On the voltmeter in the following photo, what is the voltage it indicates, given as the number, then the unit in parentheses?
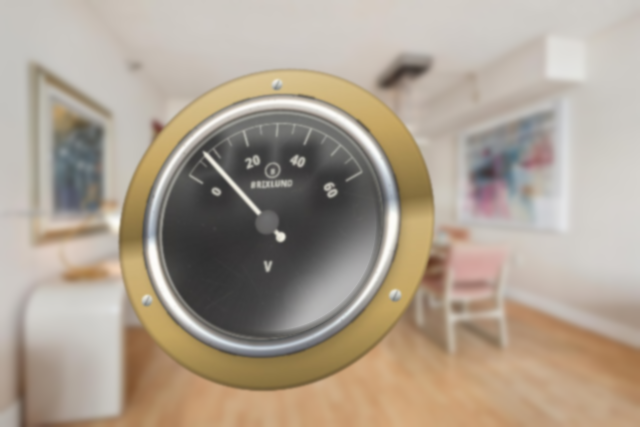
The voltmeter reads 7.5 (V)
